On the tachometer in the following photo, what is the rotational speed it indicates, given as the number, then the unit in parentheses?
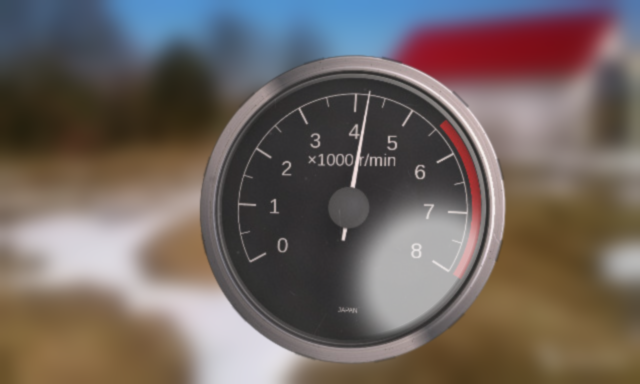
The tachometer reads 4250 (rpm)
